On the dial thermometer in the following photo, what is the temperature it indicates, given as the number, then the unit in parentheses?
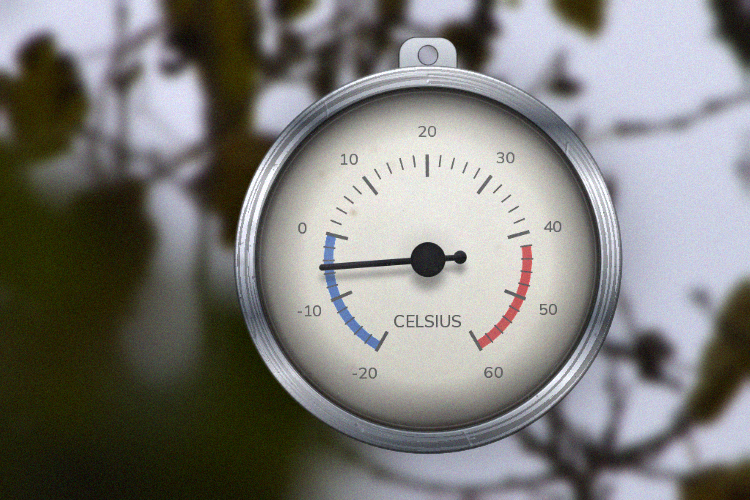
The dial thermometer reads -5 (°C)
